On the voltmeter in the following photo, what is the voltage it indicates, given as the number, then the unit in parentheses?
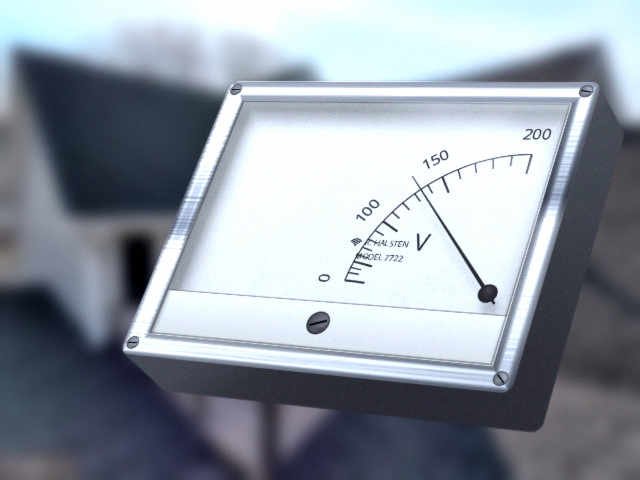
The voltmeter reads 135 (V)
